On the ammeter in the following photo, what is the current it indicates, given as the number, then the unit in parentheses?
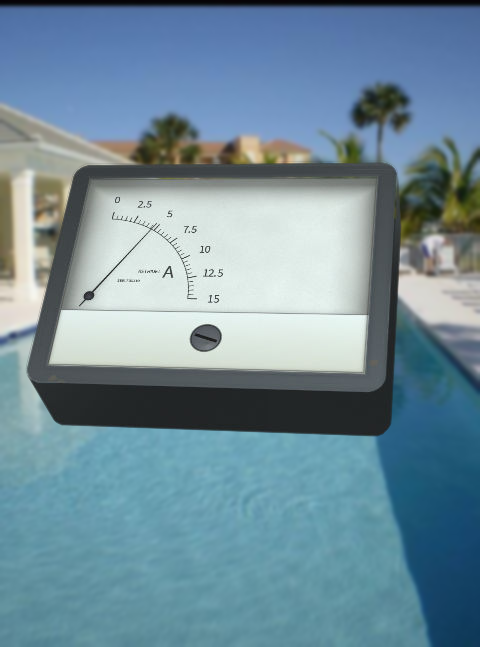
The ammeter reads 5 (A)
